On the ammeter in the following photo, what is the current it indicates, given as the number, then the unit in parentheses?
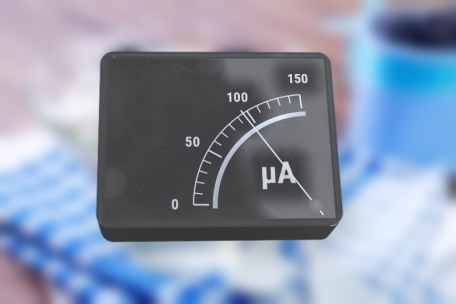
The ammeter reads 95 (µA)
